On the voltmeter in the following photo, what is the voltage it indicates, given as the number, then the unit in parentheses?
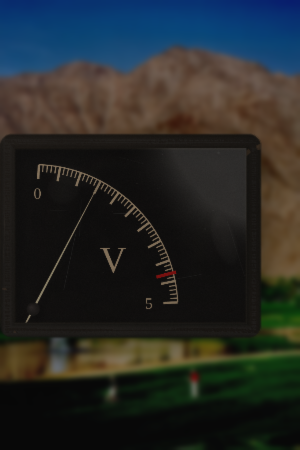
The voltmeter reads 1.5 (V)
